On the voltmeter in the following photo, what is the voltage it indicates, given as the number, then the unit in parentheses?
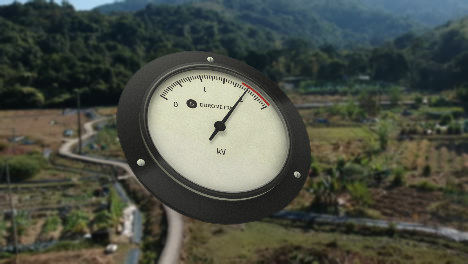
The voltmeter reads 2 (kV)
